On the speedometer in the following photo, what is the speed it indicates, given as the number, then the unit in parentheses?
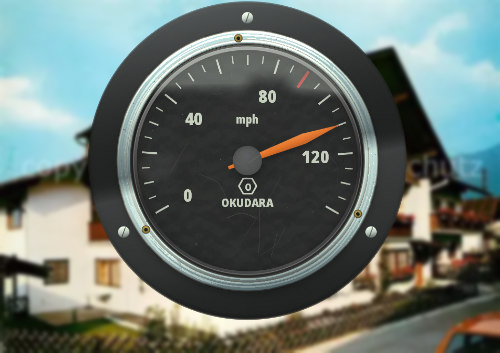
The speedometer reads 110 (mph)
